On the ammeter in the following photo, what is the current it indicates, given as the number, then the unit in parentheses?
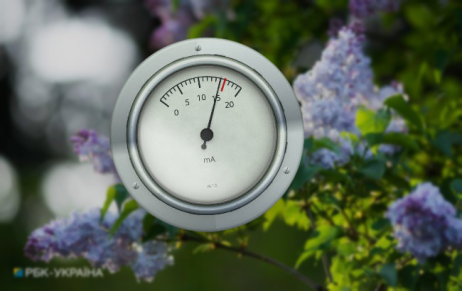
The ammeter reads 15 (mA)
